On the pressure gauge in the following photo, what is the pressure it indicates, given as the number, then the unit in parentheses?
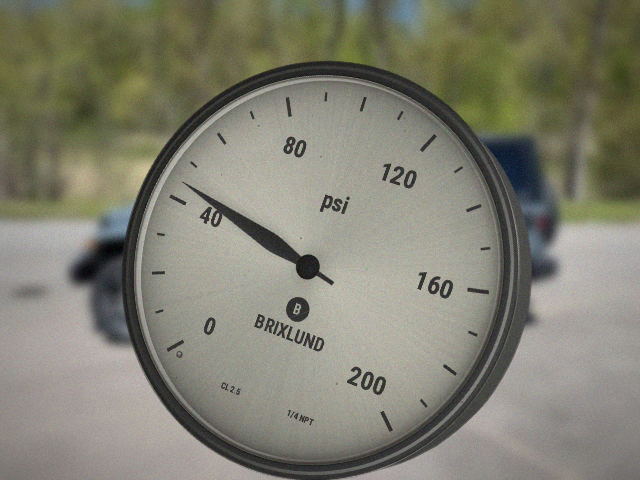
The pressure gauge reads 45 (psi)
